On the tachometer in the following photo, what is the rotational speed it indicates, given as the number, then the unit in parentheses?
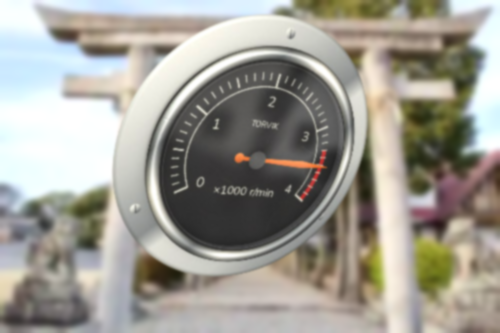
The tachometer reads 3500 (rpm)
